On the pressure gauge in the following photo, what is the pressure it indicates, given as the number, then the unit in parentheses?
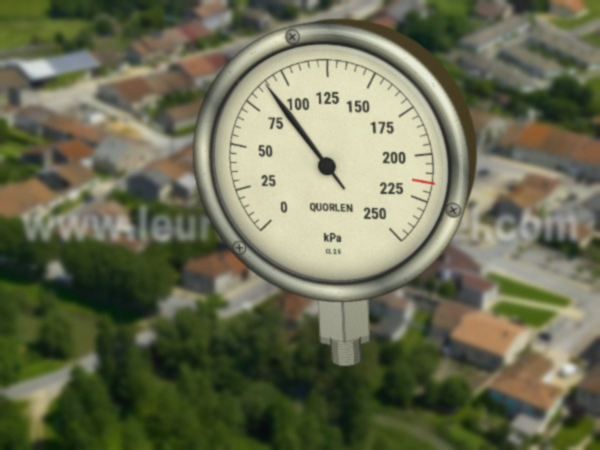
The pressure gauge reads 90 (kPa)
